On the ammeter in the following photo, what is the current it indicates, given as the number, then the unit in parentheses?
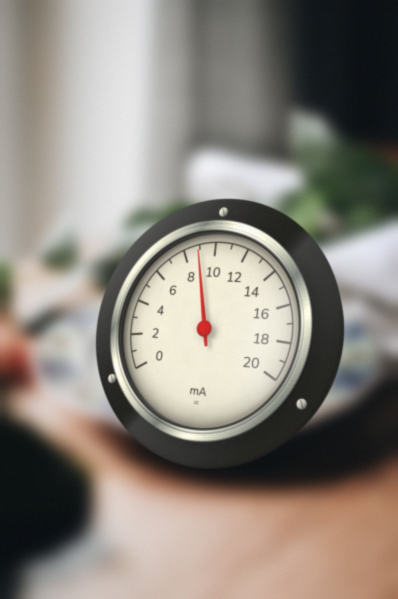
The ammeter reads 9 (mA)
